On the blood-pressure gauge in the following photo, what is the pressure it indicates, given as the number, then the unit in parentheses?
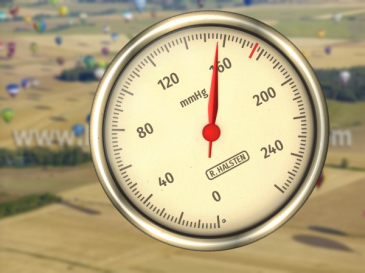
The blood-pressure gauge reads 156 (mmHg)
